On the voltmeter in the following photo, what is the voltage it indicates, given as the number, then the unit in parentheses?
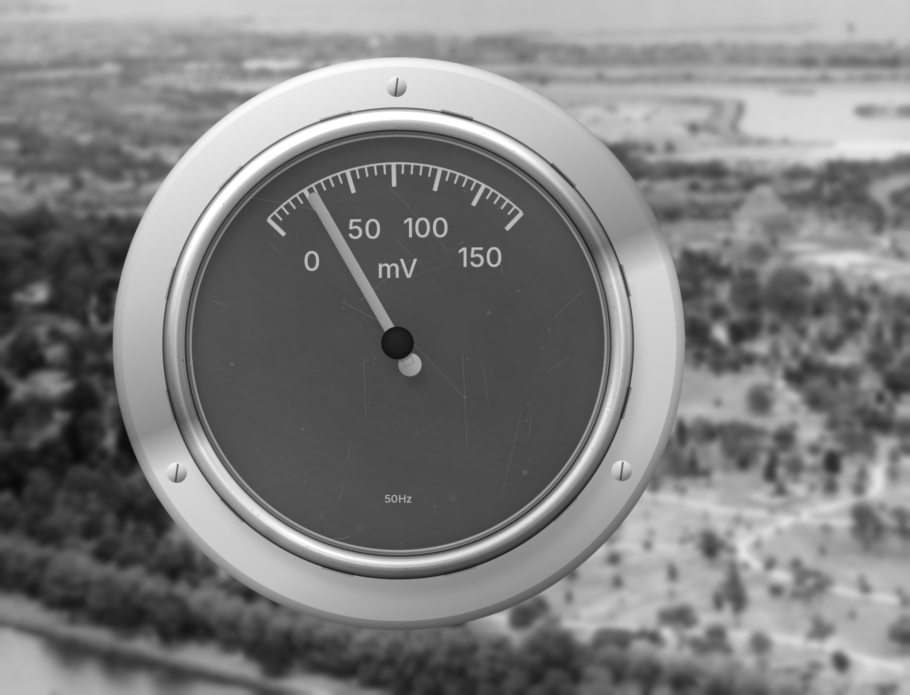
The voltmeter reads 27.5 (mV)
